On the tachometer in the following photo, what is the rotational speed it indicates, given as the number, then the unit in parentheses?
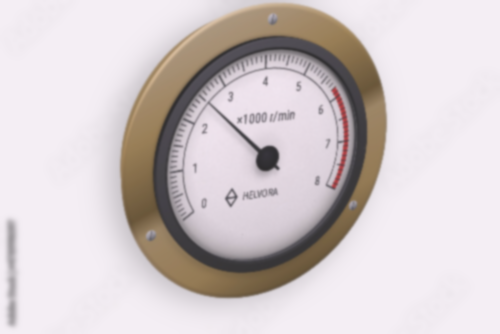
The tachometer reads 2500 (rpm)
